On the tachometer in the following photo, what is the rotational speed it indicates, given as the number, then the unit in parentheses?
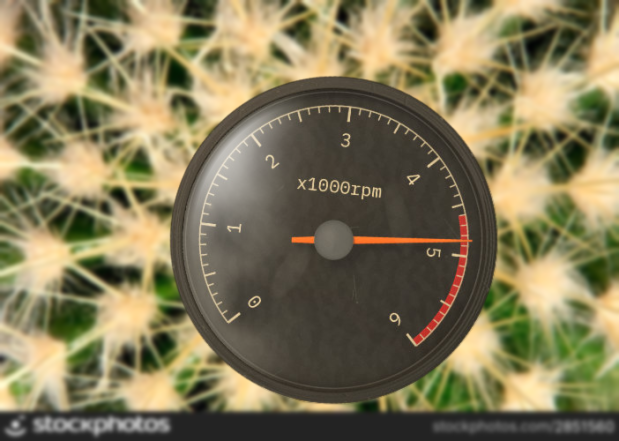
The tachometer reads 4850 (rpm)
